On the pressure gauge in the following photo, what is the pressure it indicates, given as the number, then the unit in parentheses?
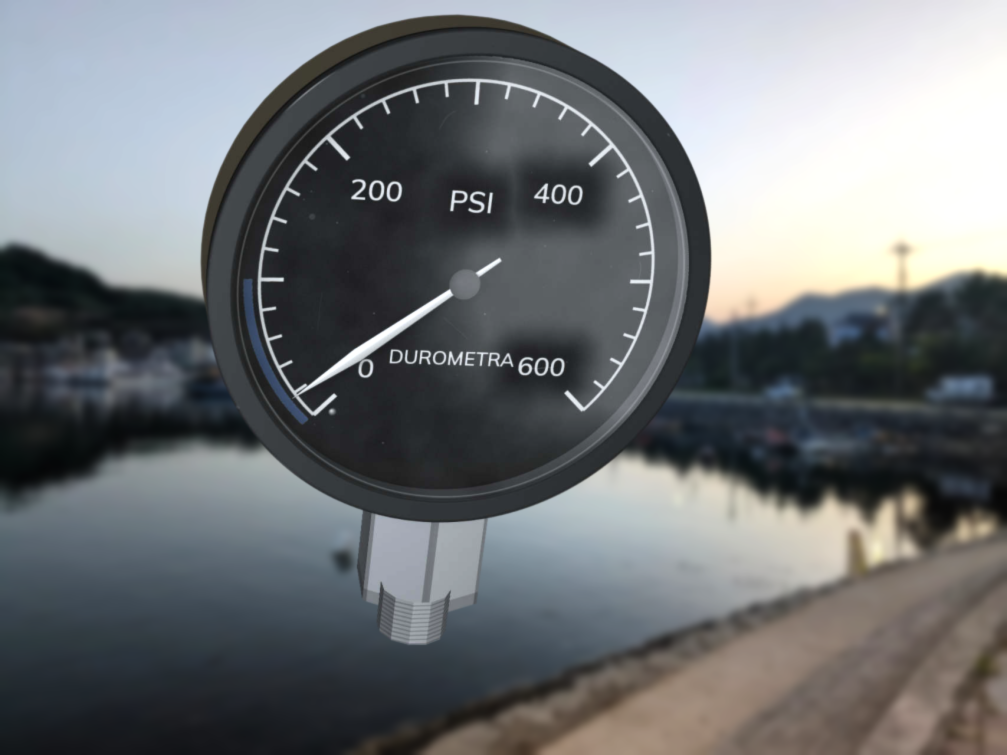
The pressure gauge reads 20 (psi)
